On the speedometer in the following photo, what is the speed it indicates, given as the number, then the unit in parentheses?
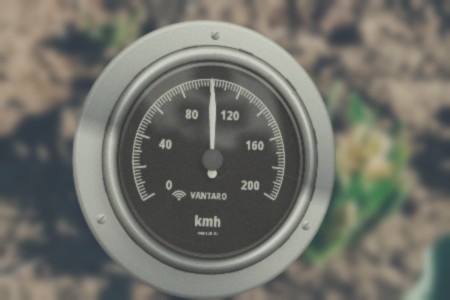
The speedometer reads 100 (km/h)
